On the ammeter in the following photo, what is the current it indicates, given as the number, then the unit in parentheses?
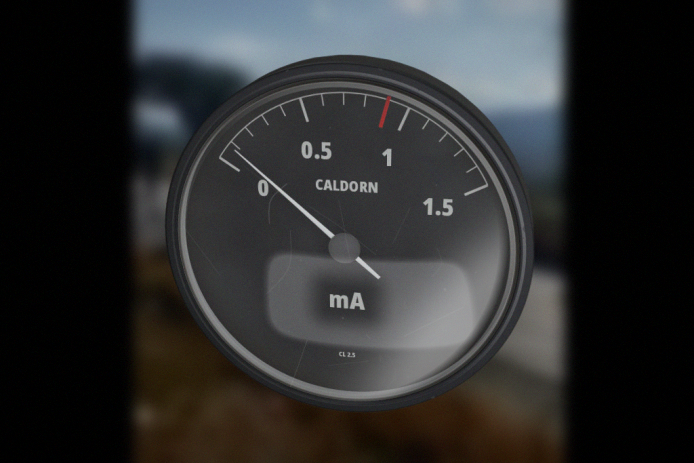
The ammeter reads 0.1 (mA)
